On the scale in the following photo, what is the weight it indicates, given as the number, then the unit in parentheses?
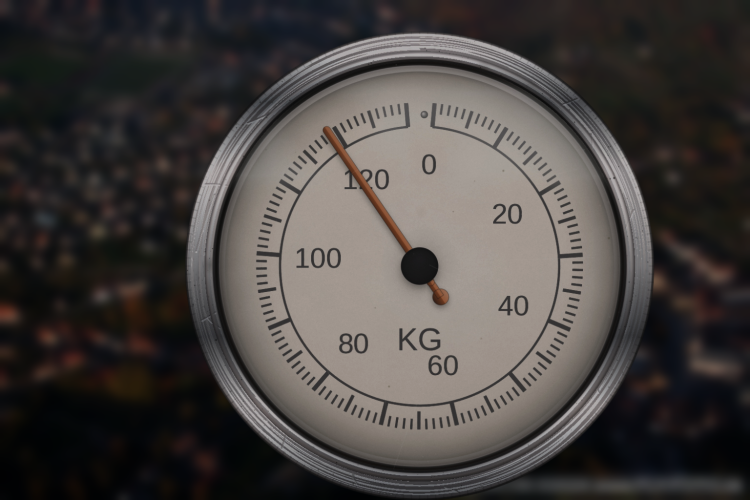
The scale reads 119 (kg)
